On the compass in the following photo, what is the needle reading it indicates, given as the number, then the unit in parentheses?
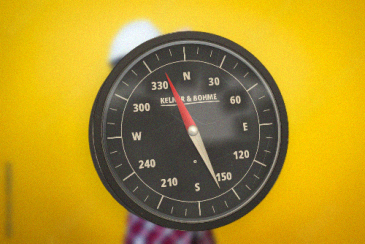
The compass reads 340 (°)
